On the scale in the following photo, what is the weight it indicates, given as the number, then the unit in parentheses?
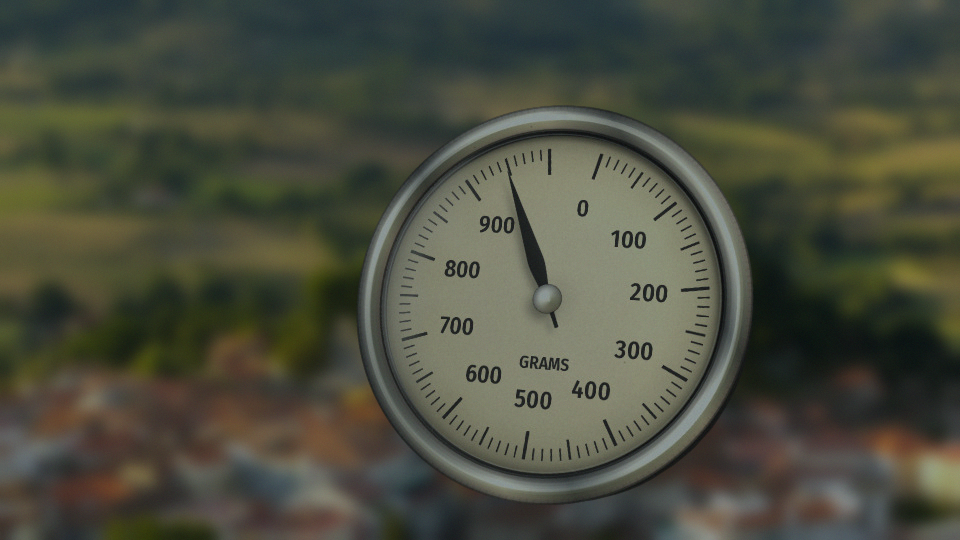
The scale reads 950 (g)
